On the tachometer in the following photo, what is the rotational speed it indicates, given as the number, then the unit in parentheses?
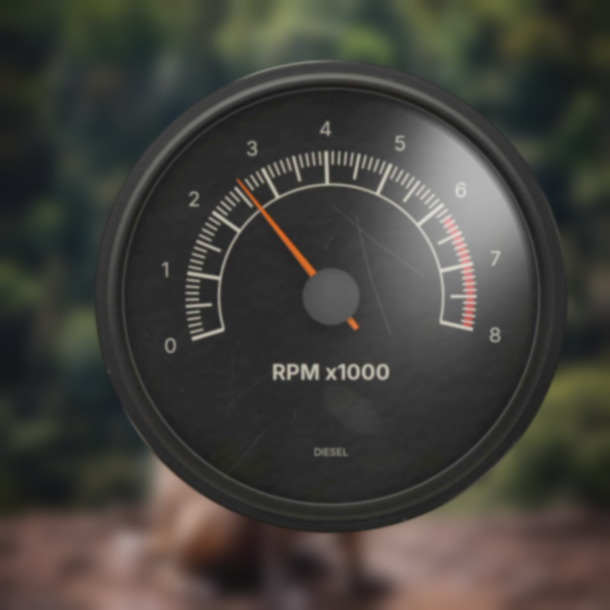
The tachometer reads 2600 (rpm)
